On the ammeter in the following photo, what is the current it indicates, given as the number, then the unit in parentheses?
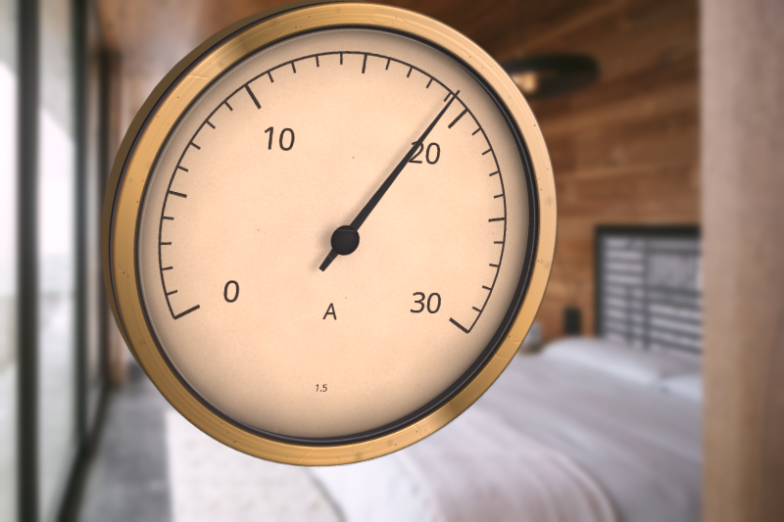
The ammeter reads 19 (A)
